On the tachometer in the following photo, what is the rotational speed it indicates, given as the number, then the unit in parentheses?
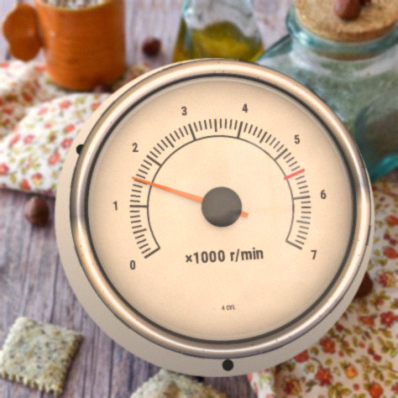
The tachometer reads 1500 (rpm)
